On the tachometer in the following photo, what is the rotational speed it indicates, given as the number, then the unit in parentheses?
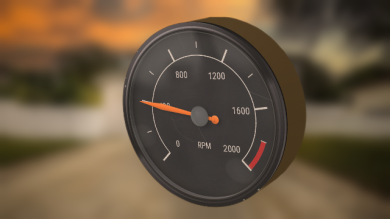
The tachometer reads 400 (rpm)
